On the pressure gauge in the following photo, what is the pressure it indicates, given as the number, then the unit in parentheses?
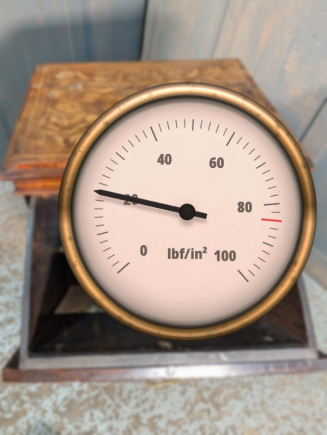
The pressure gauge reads 20 (psi)
